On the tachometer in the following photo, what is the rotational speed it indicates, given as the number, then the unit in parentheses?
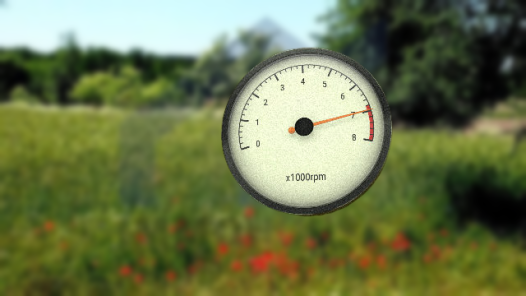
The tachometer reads 7000 (rpm)
